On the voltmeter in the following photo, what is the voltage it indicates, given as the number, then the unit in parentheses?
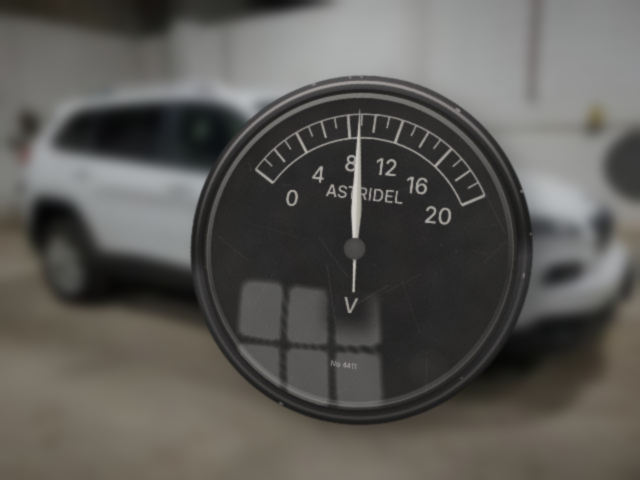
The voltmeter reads 9 (V)
